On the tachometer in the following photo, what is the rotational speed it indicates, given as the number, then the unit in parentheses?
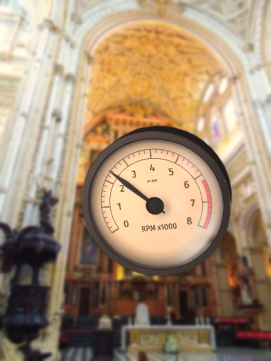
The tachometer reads 2400 (rpm)
